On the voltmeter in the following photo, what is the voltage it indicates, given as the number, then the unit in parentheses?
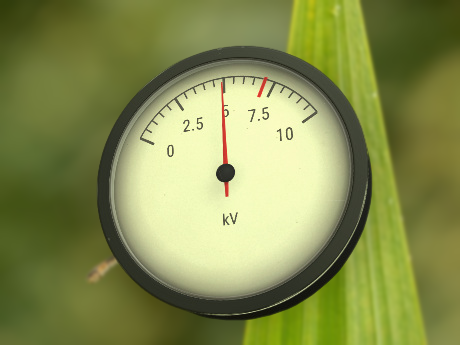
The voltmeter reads 5 (kV)
